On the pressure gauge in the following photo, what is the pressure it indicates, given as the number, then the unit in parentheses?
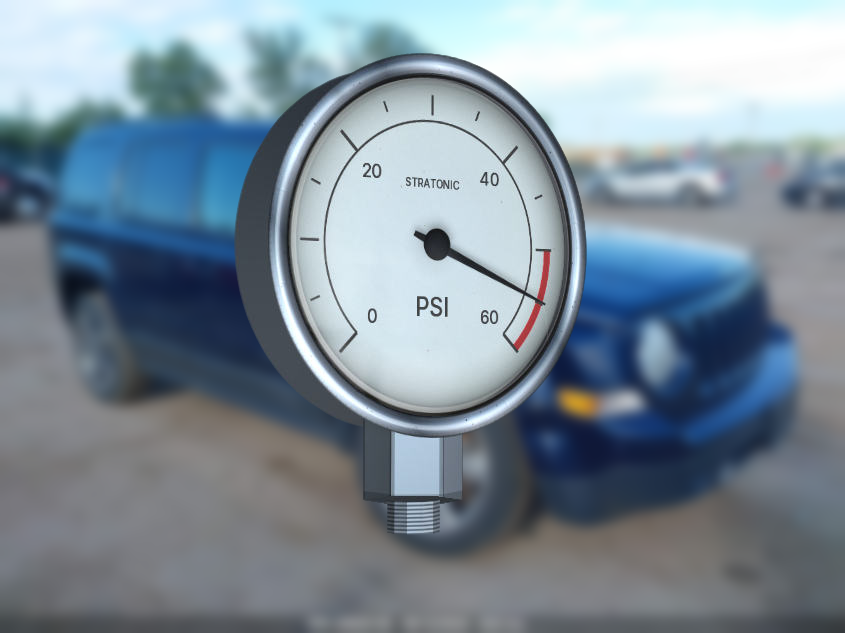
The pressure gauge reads 55 (psi)
